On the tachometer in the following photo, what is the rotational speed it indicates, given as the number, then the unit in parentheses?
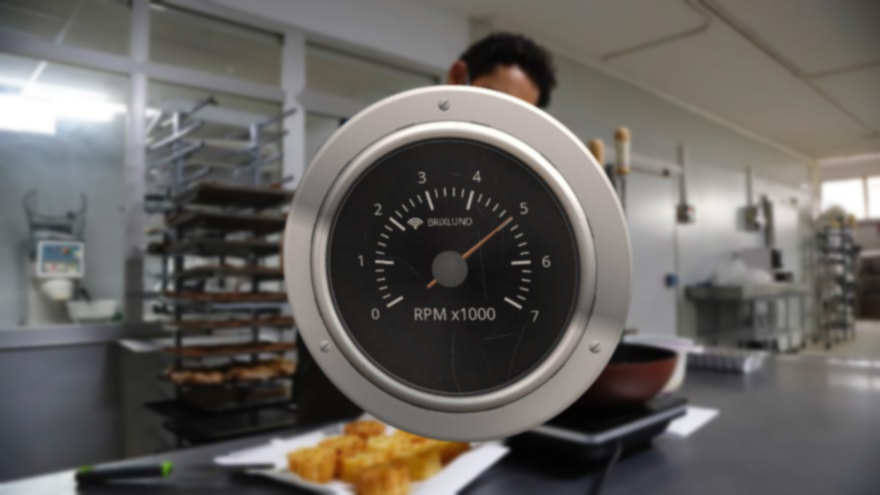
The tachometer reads 5000 (rpm)
